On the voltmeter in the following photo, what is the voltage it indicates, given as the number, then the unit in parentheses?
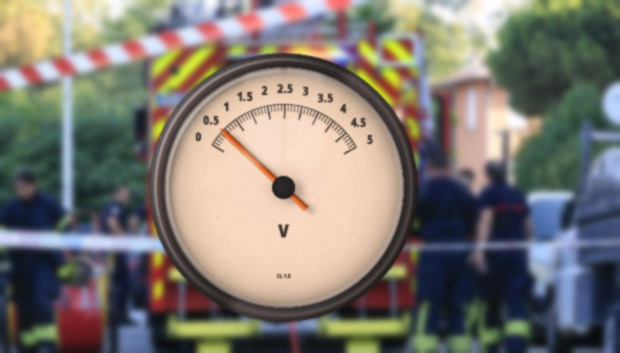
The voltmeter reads 0.5 (V)
